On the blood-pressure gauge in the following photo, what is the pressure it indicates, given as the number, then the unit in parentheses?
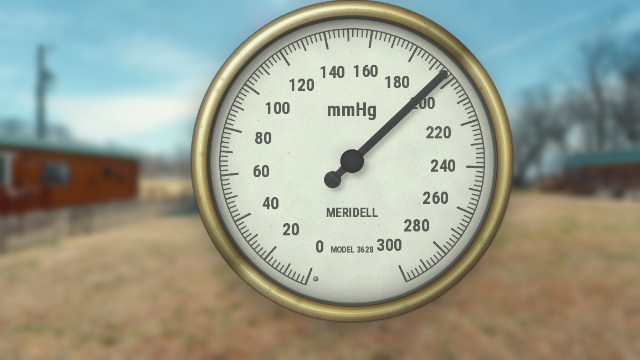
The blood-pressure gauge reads 196 (mmHg)
